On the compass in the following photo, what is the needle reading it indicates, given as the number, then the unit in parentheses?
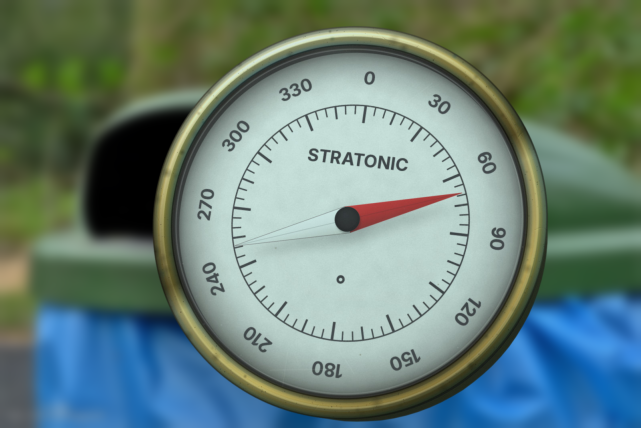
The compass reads 70 (°)
